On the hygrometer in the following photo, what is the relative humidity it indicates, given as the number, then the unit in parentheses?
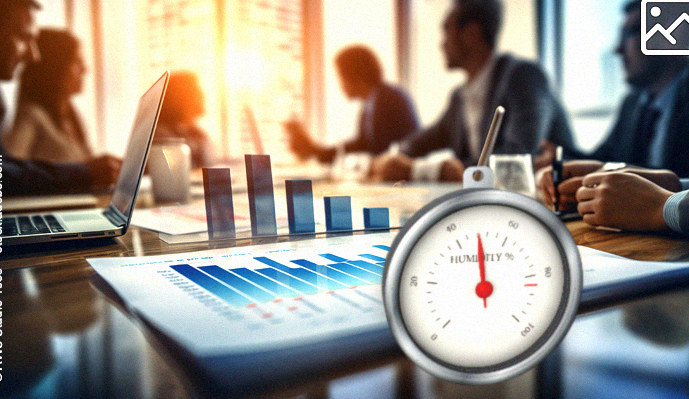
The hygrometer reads 48 (%)
